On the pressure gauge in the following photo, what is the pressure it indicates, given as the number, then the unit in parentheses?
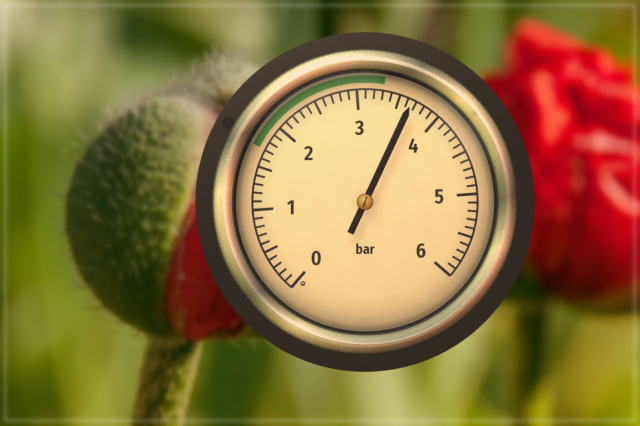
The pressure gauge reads 3.65 (bar)
